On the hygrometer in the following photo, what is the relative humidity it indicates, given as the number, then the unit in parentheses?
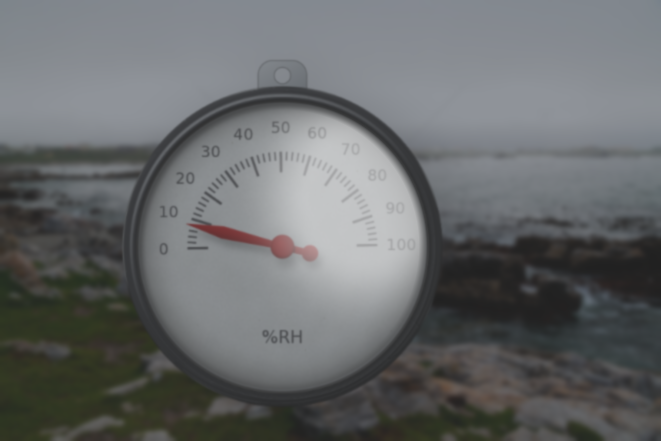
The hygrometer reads 8 (%)
